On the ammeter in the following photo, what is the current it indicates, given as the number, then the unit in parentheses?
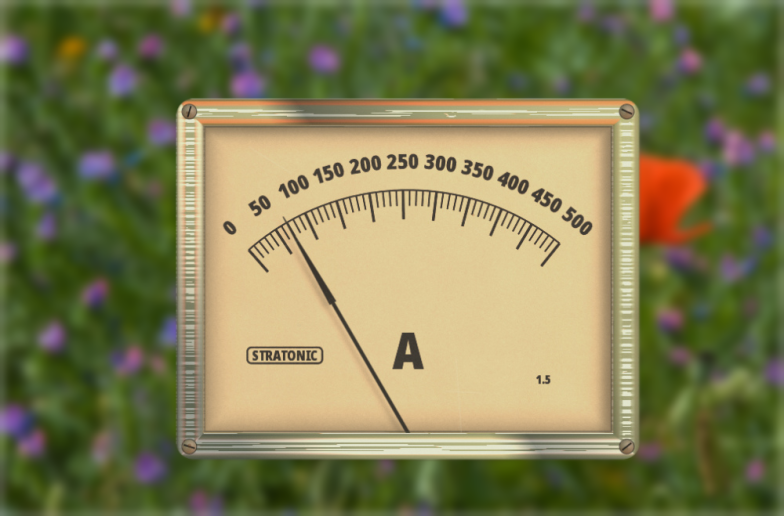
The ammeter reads 70 (A)
